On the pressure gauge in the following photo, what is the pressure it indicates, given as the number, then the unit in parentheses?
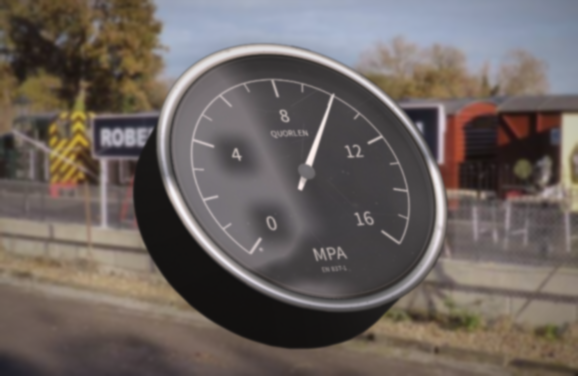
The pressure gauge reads 10 (MPa)
